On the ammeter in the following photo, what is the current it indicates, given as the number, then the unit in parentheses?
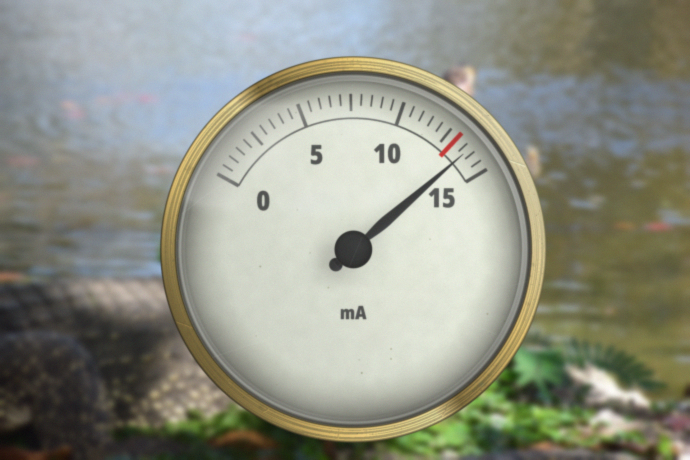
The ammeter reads 13.75 (mA)
